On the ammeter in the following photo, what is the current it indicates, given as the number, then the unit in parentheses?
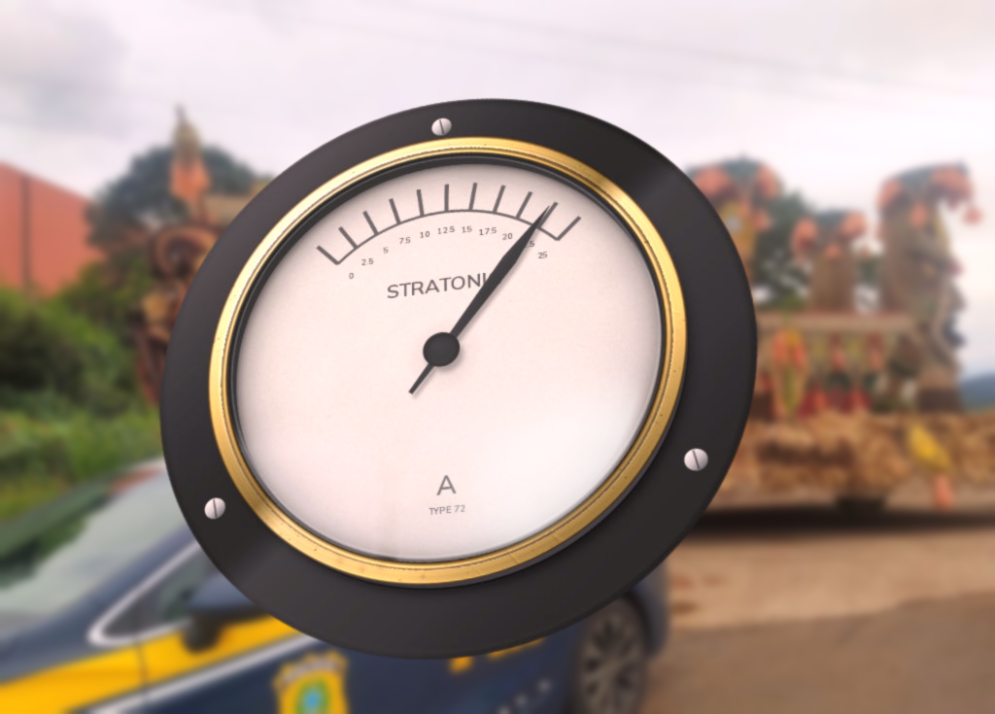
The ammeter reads 22.5 (A)
